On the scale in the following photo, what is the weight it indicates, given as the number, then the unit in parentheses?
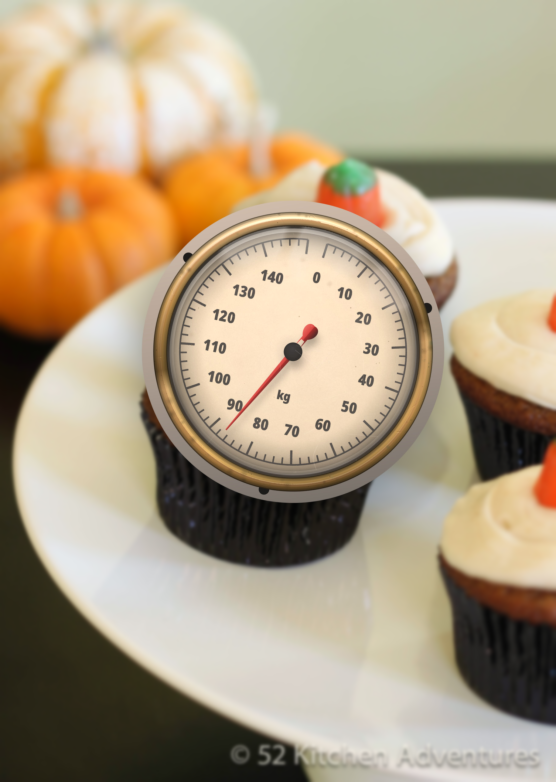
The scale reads 87 (kg)
